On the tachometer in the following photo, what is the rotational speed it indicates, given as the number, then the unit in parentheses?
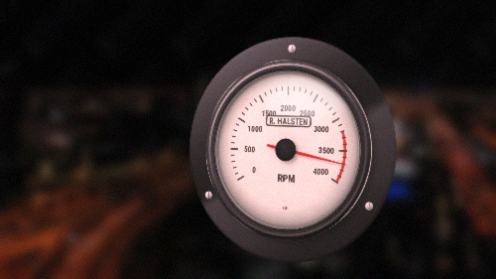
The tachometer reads 3700 (rpm)
